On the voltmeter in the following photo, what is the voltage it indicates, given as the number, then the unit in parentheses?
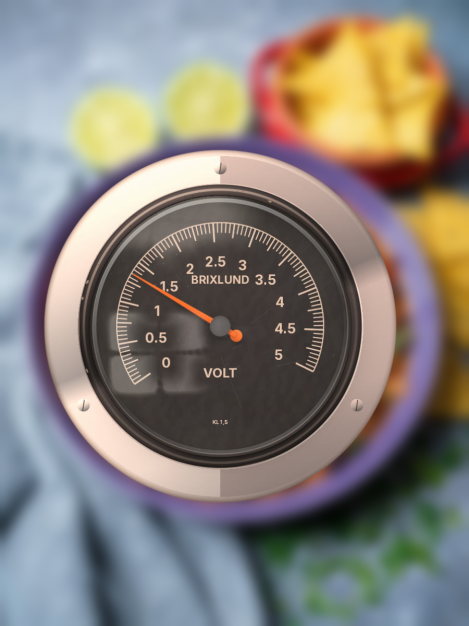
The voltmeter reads 1.35 (V)
